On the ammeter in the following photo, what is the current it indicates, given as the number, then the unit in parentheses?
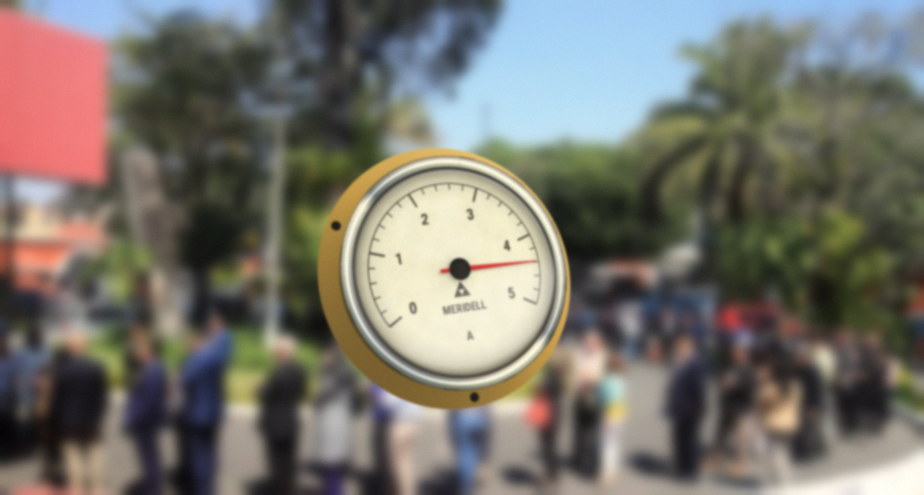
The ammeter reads 4.4 (A)
